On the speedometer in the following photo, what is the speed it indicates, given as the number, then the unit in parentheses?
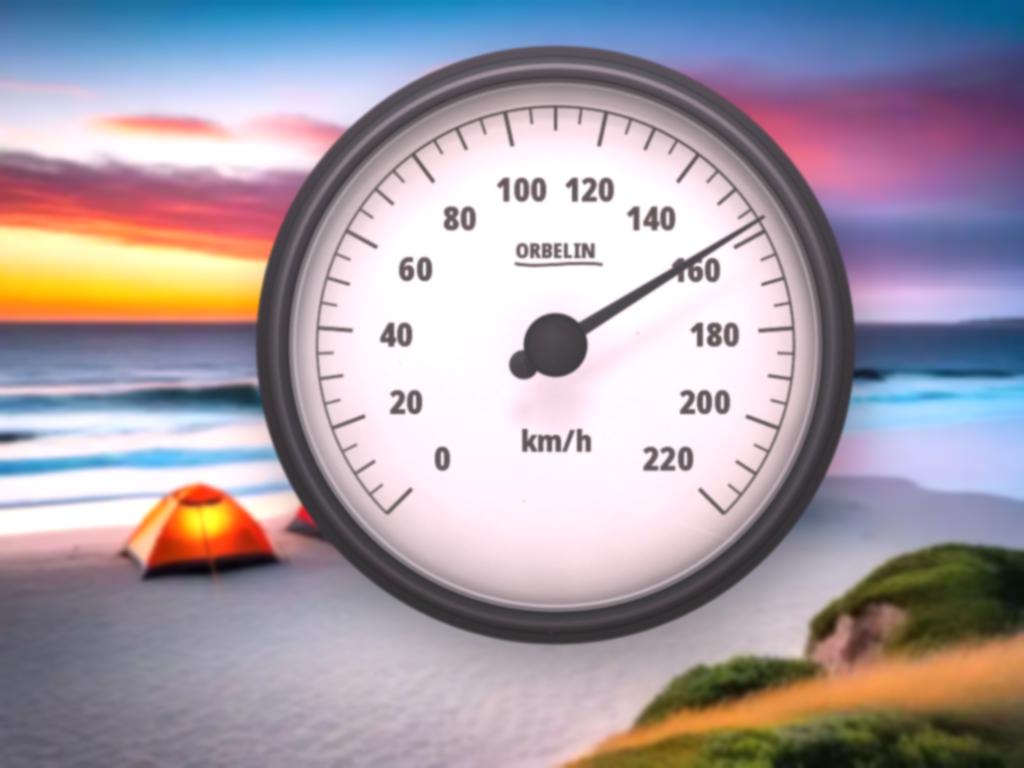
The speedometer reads 157.5 (km/h)
